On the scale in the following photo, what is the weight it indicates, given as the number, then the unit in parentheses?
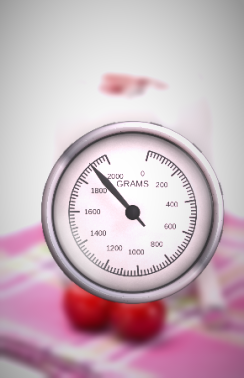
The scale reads 1900 (g)
